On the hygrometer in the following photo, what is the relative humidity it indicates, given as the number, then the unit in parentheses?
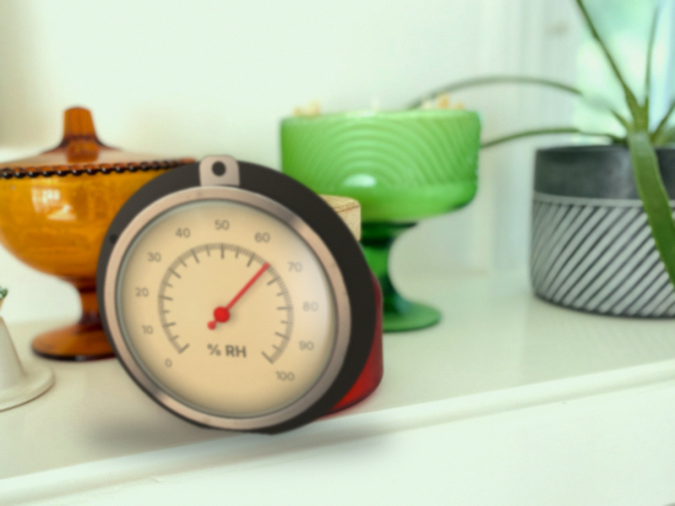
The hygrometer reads 65 (%)
